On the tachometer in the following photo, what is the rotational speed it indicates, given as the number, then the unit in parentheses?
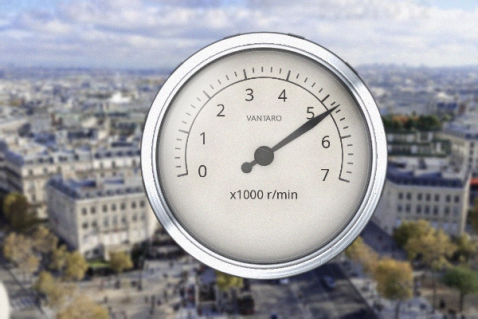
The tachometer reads 5300 (rpm)
